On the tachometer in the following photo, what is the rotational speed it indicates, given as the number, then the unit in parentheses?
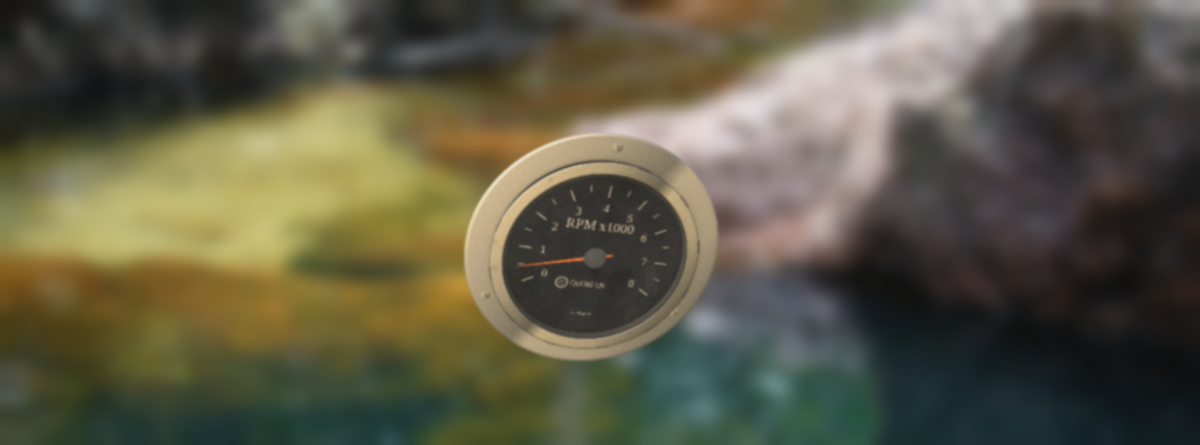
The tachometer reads 500 (rpm)
